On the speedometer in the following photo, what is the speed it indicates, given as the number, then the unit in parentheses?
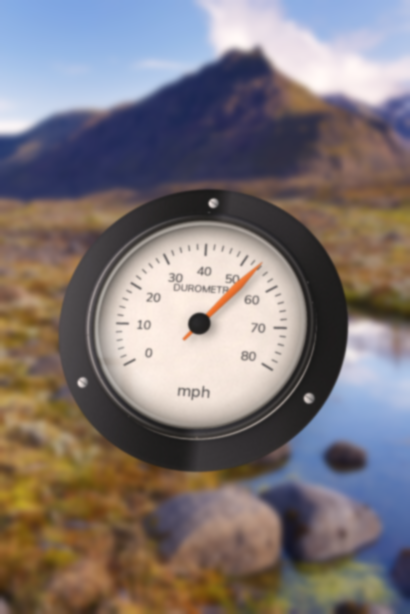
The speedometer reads 54 (mph)
